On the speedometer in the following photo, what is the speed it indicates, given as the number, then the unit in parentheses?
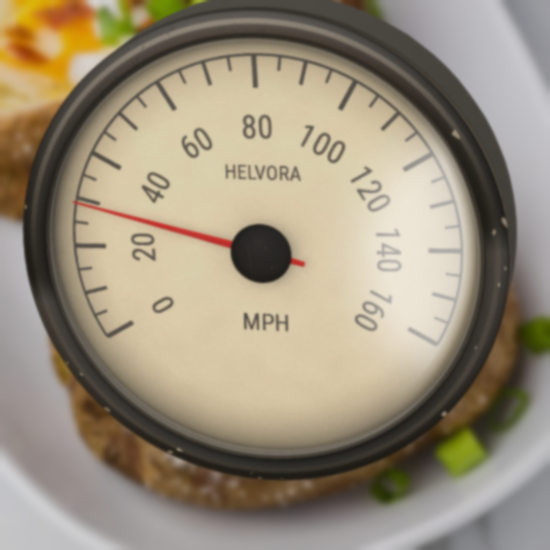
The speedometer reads 30 (mph)
